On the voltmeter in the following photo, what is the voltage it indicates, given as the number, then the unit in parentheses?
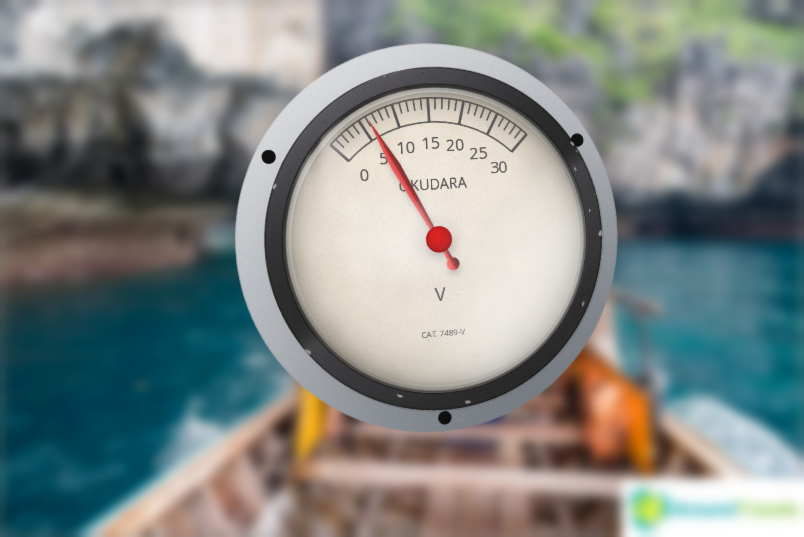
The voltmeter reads 6 (V)
